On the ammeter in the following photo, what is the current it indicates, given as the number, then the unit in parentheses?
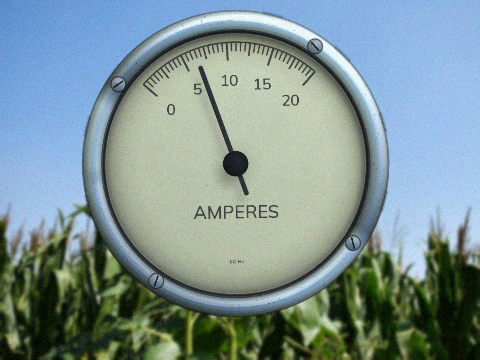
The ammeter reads 6.5 (A)
